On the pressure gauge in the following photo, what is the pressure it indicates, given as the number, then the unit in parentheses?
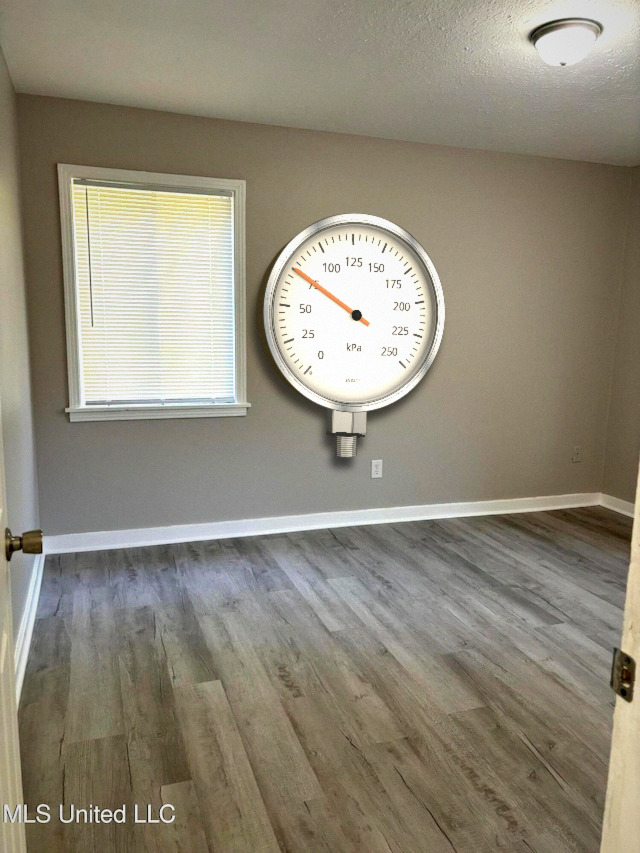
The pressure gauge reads 75 (kPa)
